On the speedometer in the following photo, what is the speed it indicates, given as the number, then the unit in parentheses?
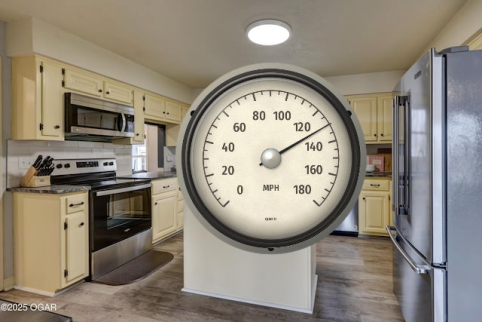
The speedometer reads 130 (mph)
